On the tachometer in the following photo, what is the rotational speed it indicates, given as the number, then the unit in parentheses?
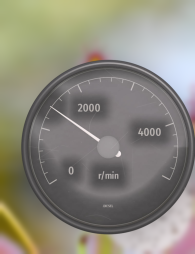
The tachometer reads 1400 (rpm)
